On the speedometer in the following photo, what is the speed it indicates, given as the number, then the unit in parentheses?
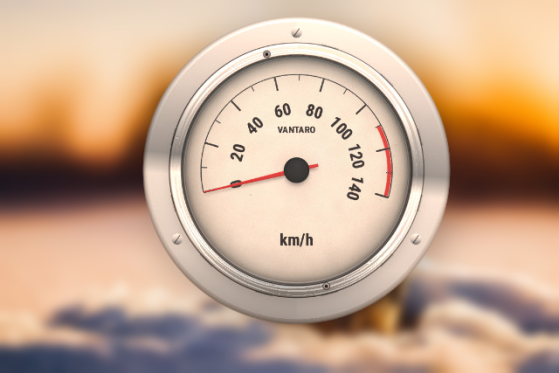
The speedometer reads 0 (km/h)
